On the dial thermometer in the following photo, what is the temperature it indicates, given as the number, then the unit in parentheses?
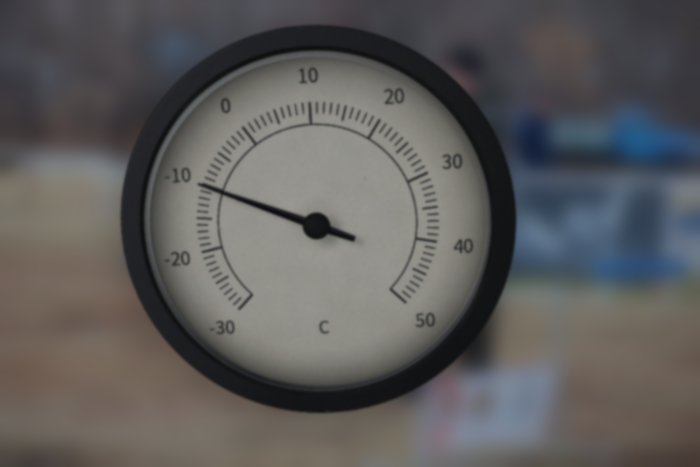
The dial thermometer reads -10 (°C)
